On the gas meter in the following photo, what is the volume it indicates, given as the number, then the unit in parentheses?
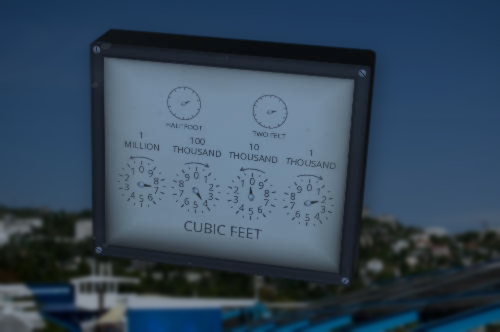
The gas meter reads 740200 (ft³)
